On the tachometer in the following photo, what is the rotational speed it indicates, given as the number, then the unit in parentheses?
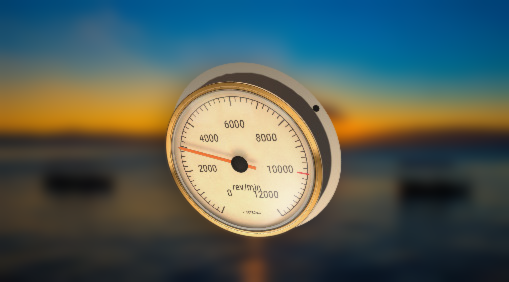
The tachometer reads 3000 (rpm)
